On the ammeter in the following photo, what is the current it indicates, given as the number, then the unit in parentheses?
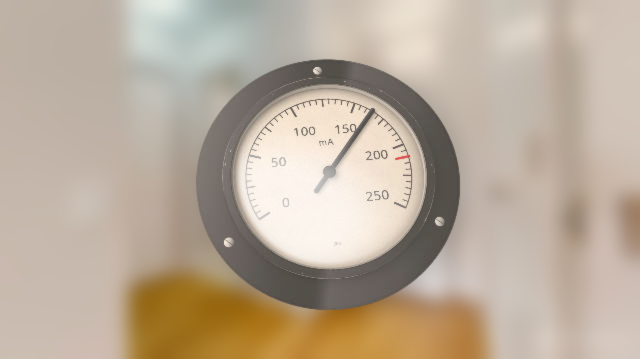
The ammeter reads 165 (mA)
